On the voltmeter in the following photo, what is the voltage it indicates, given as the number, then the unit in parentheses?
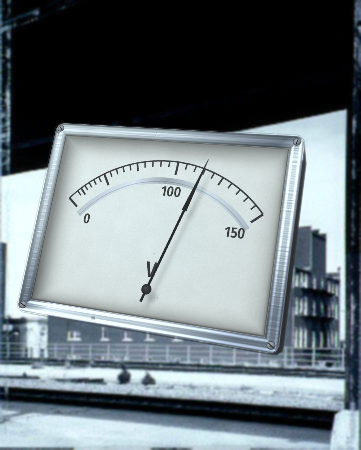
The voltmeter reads 115 (V)
